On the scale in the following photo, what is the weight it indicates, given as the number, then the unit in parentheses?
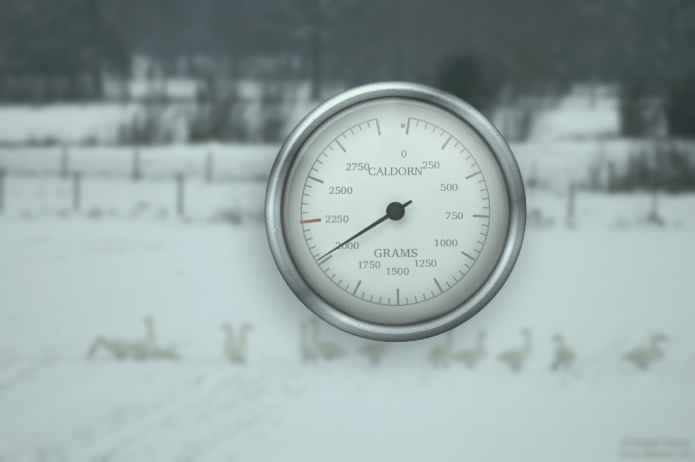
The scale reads 2025 (g)
